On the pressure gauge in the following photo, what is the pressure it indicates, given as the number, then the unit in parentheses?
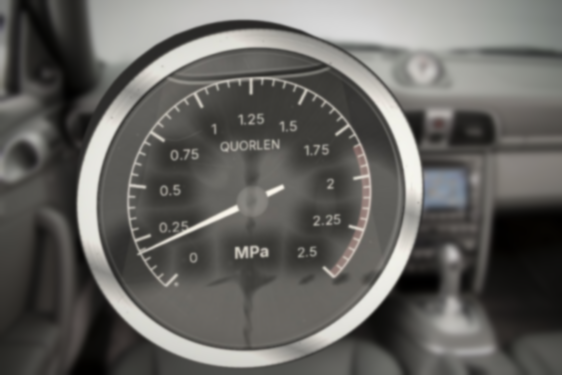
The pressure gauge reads 0.2 (MPa)
